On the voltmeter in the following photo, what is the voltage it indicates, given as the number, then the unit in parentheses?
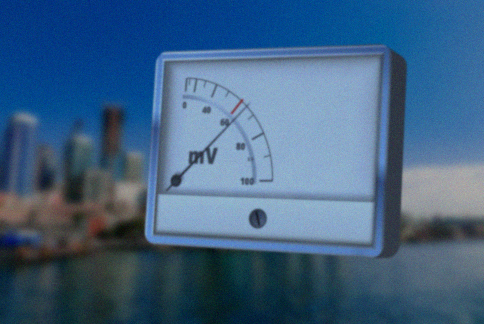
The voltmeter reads 65 (mV)
